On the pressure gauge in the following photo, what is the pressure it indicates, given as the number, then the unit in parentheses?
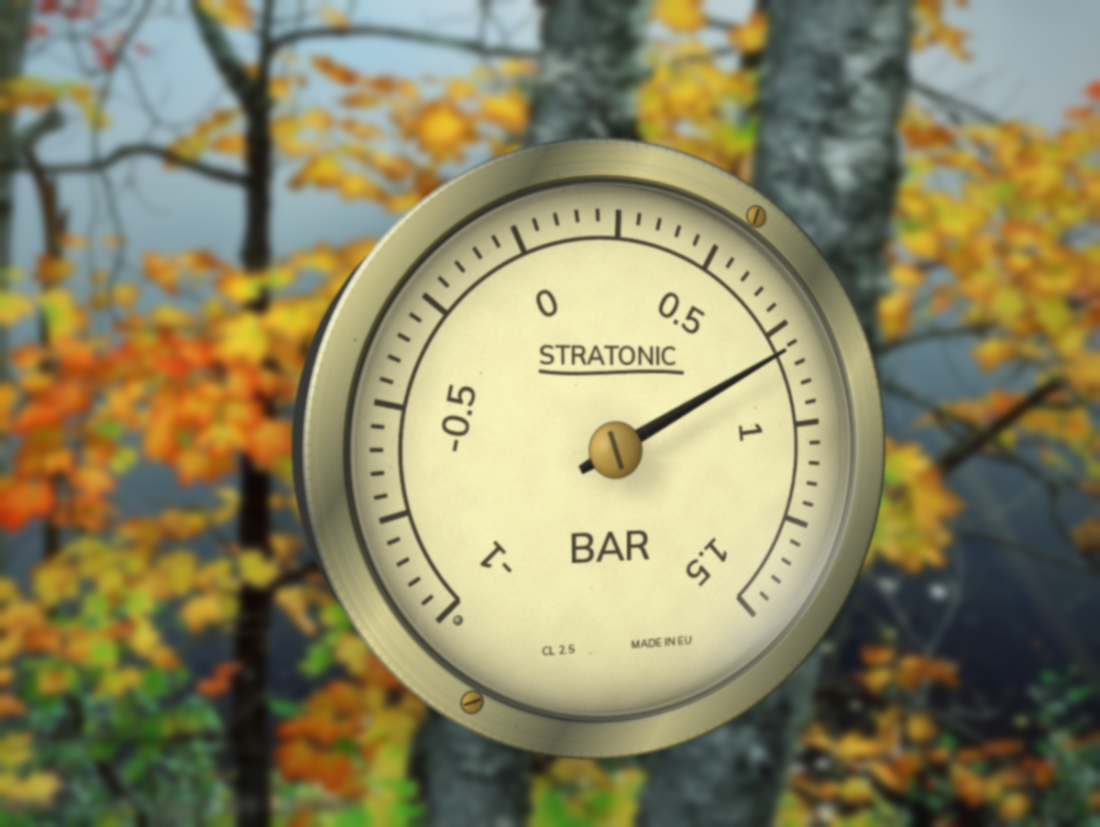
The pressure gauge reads 0.8 (bar)
